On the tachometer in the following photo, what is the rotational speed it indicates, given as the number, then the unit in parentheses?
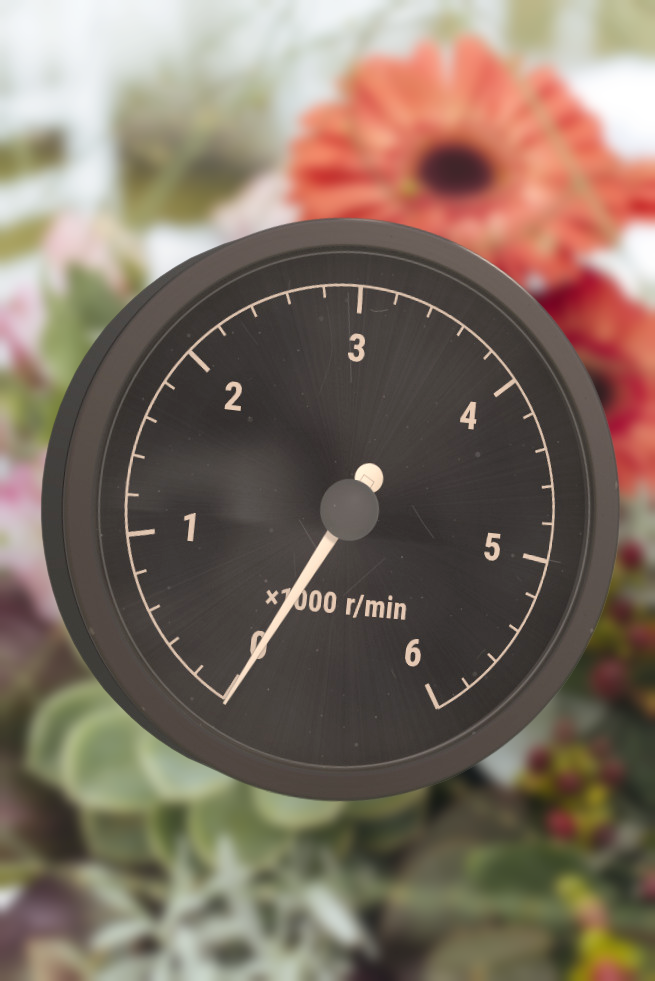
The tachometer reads 0 (rpm)
